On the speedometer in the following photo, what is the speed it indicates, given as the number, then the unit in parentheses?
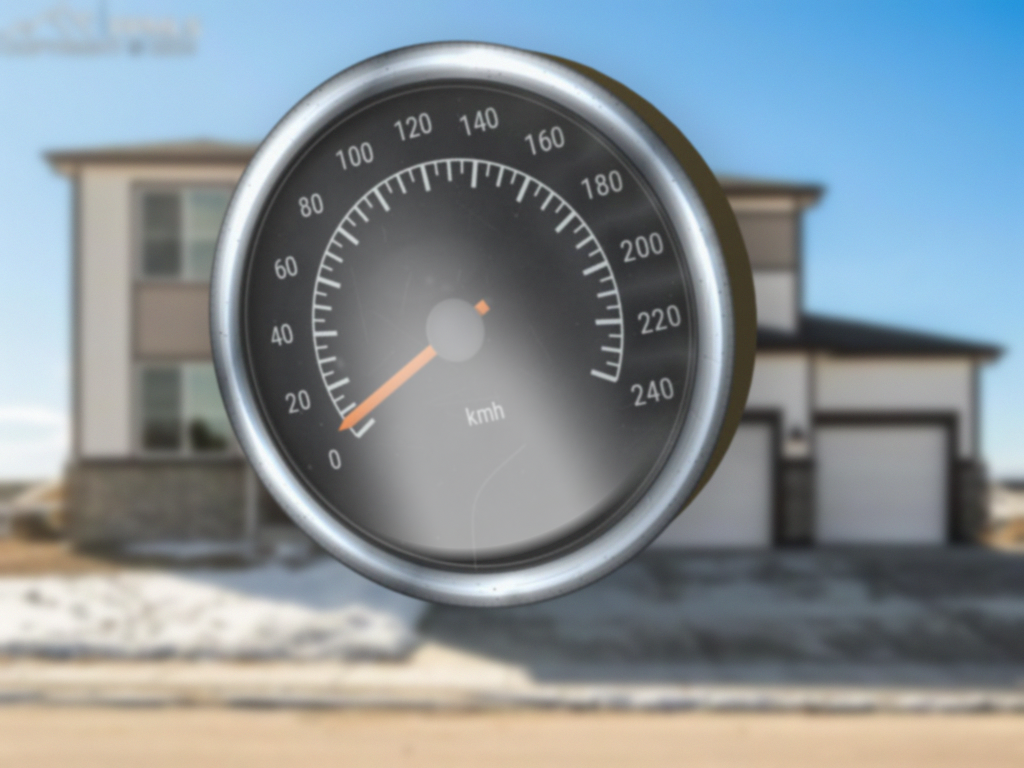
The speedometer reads 5 (km/h)
